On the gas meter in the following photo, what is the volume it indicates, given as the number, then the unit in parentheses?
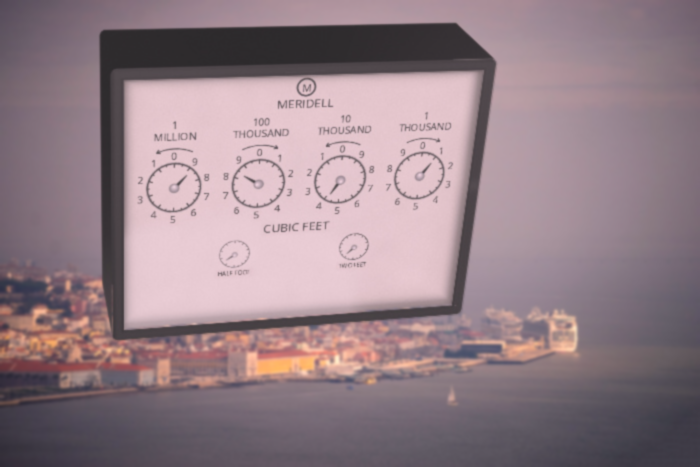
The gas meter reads 884100 (ft³)
